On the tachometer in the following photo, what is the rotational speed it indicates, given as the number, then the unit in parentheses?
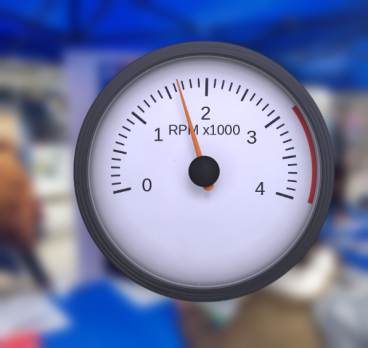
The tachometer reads 1650 (rpm)
